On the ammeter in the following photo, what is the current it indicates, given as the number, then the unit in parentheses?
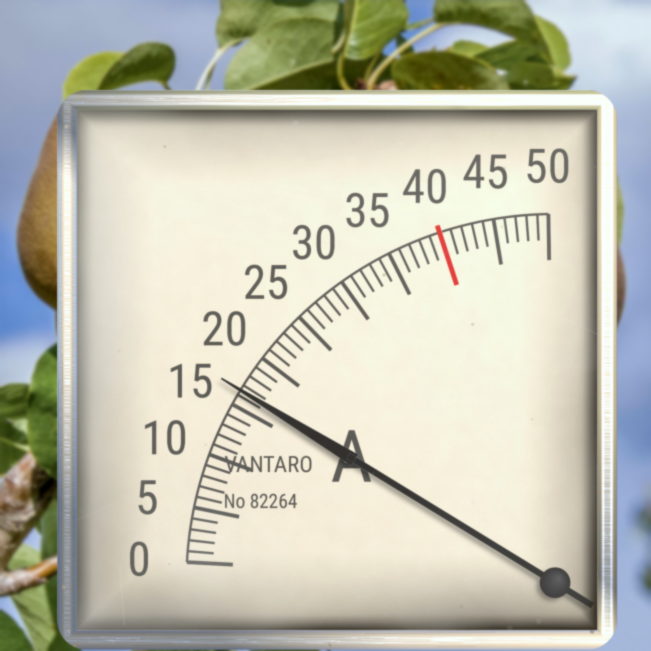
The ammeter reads 16.5 (A)
